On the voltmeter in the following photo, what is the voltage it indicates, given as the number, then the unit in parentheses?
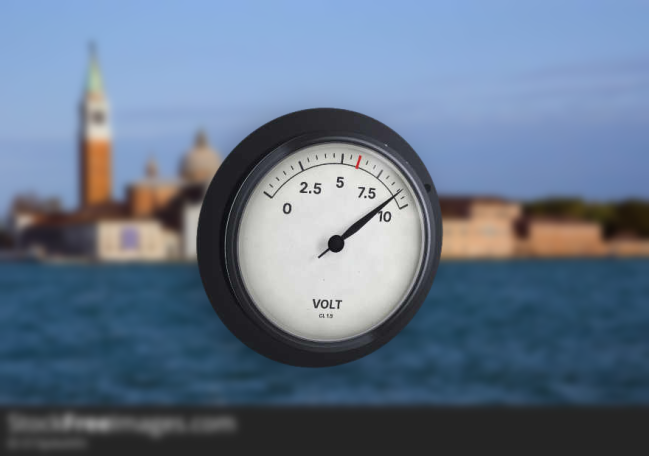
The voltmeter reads 9 (V)
